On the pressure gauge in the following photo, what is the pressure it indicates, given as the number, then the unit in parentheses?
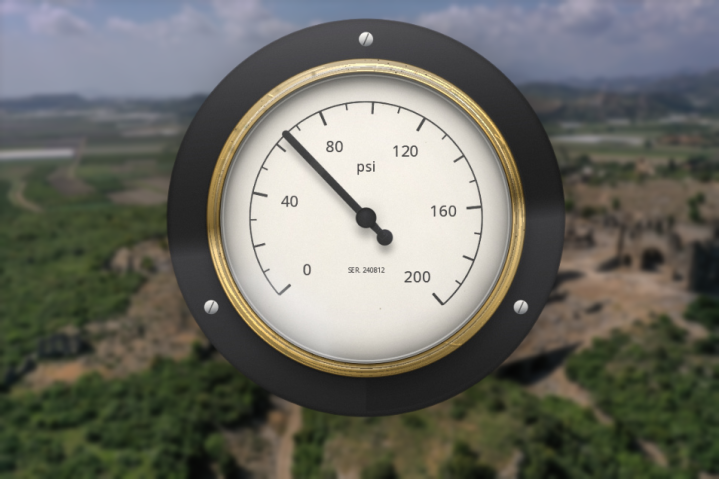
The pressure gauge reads 65 (psi)
